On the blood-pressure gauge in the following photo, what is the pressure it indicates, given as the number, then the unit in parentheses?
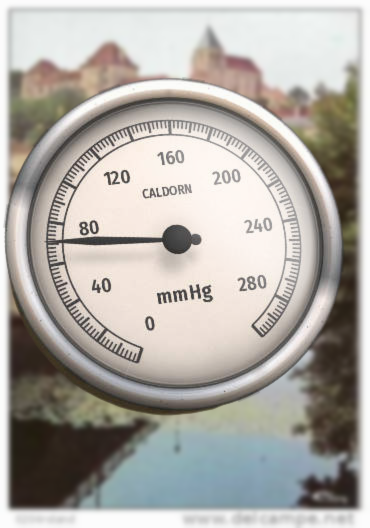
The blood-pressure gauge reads 70 (mmHg)
